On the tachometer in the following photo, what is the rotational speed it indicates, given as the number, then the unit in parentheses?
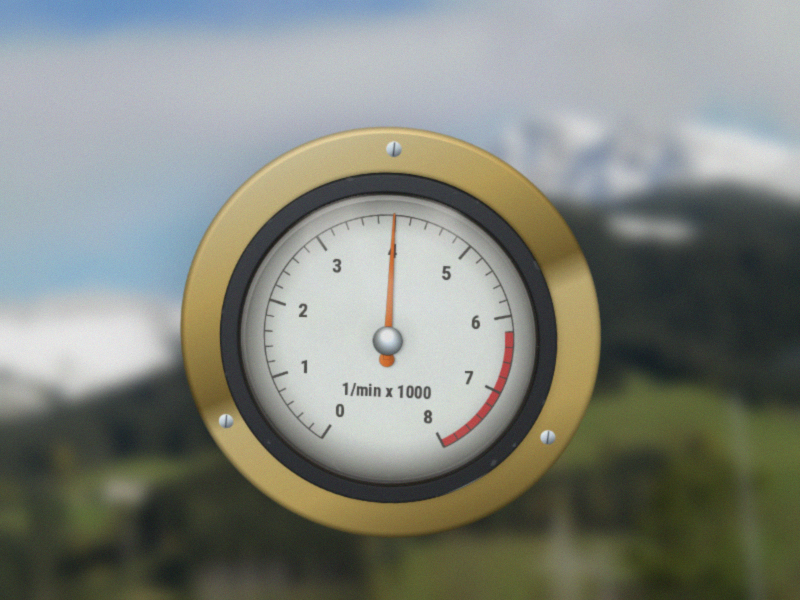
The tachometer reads 4000 (rpm)
